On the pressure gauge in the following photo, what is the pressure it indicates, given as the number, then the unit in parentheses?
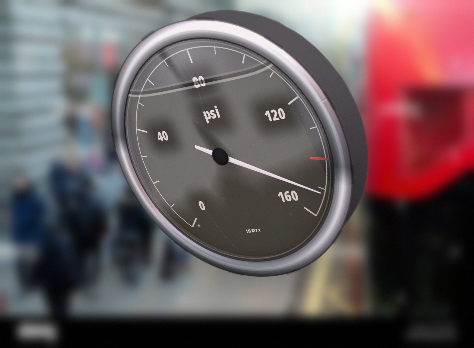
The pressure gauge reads 150 (psi)
